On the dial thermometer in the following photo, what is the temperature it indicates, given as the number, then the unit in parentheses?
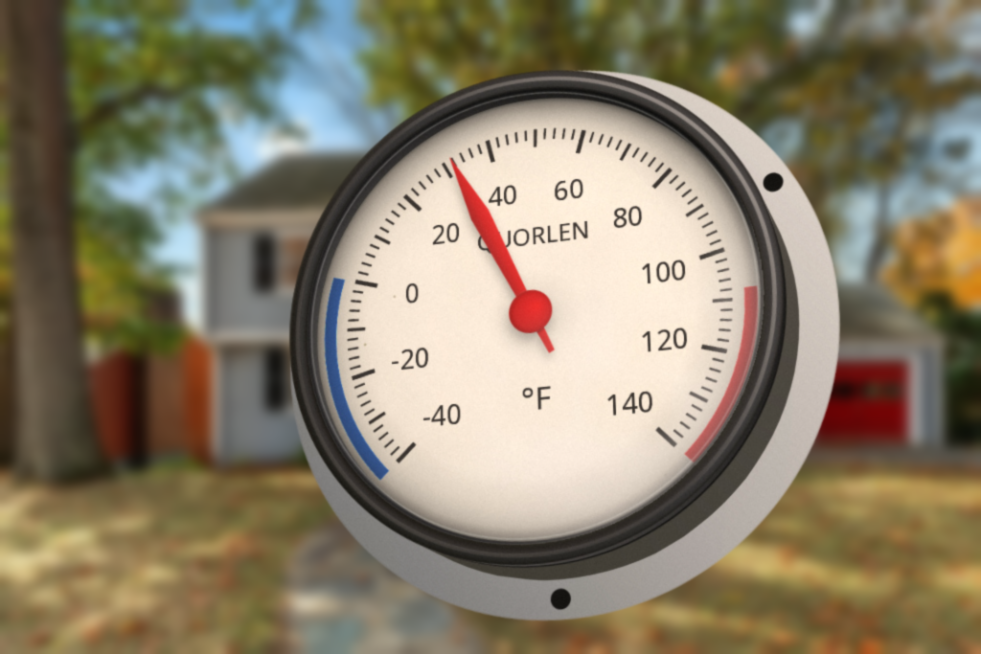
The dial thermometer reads 32 (°F)
